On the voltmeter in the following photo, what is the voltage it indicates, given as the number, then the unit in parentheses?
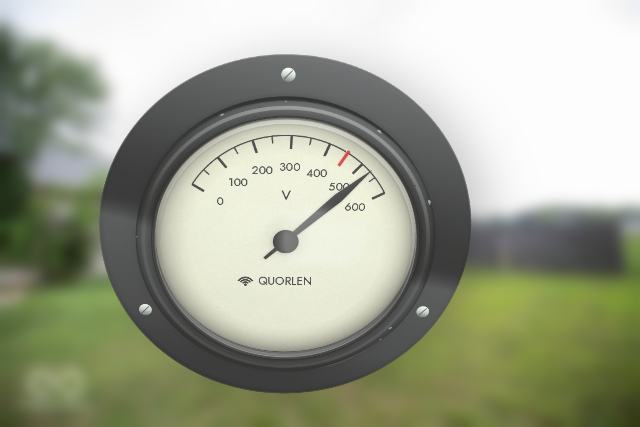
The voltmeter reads 525 (V)
